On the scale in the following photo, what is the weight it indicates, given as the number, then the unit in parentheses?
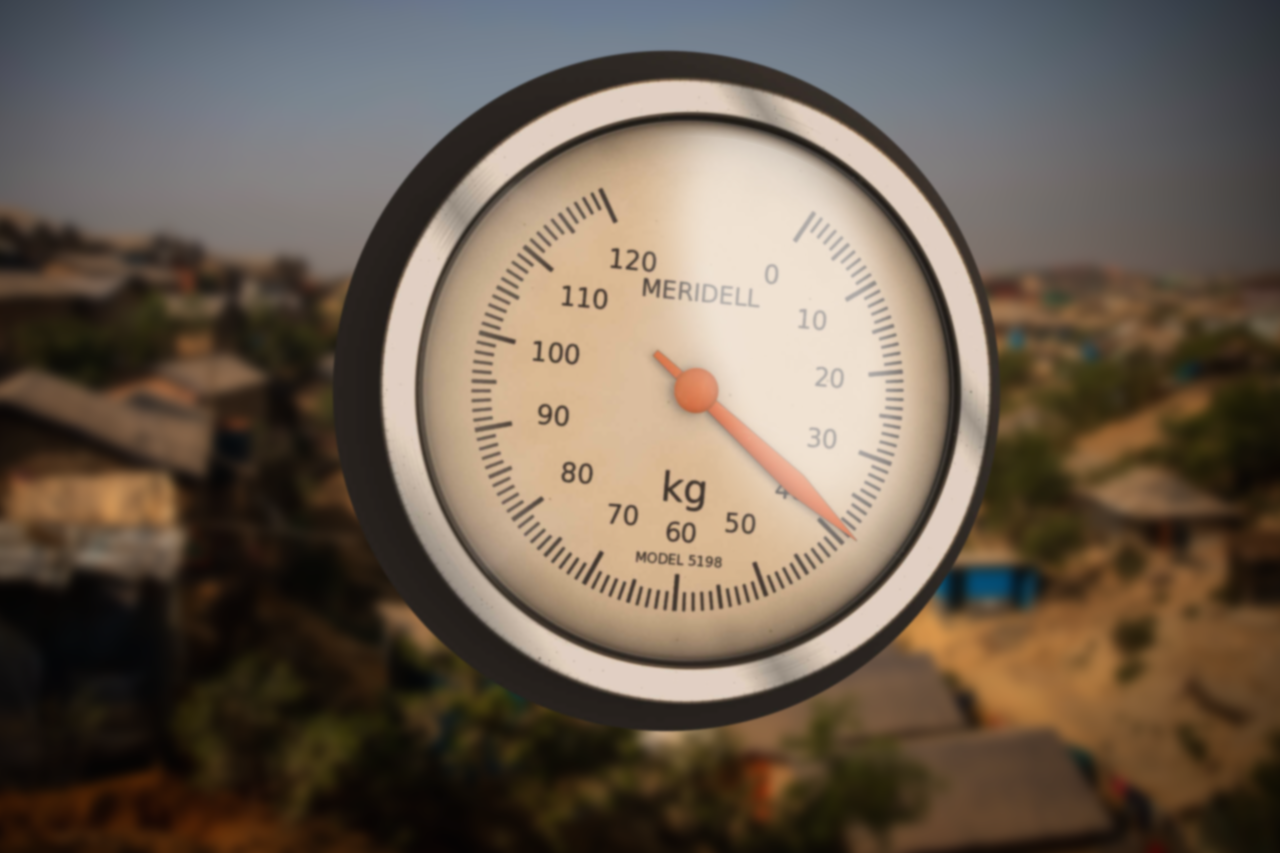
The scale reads 39 (kg)
